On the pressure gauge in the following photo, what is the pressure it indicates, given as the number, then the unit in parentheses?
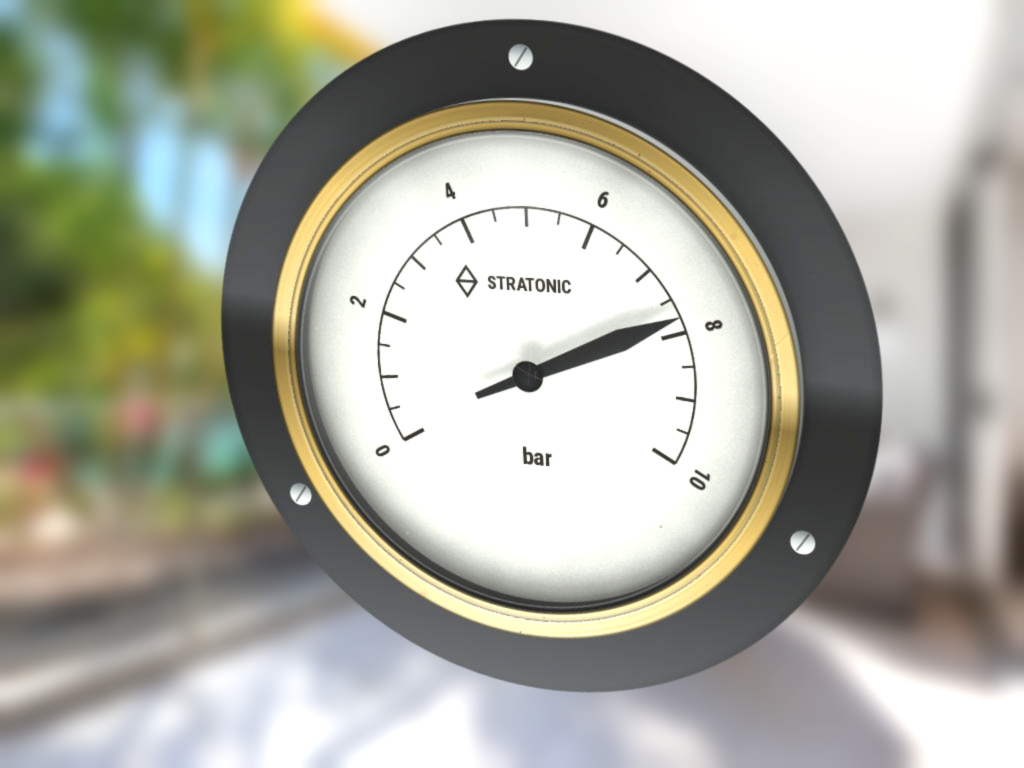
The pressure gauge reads 7.75 (bar)
